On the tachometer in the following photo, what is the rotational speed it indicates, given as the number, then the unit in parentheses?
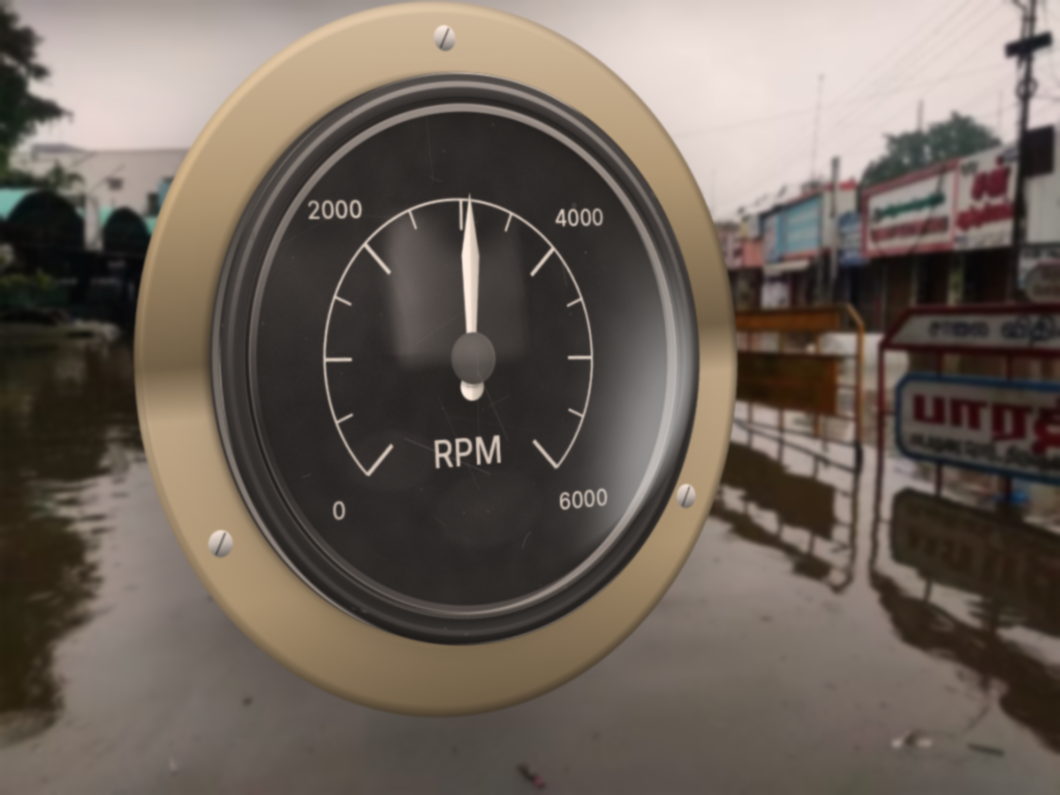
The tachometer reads 3000 (rpm)
